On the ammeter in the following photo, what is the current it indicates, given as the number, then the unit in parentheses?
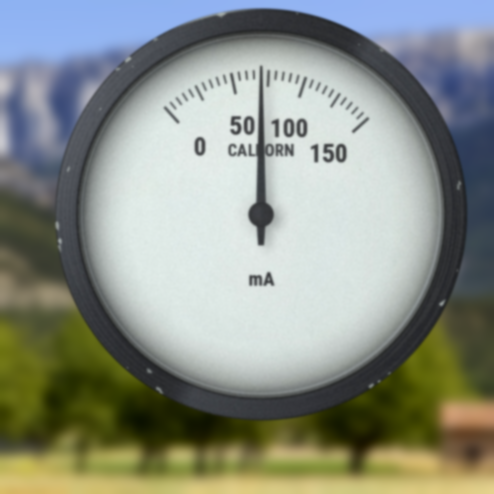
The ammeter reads 70 (mA)
